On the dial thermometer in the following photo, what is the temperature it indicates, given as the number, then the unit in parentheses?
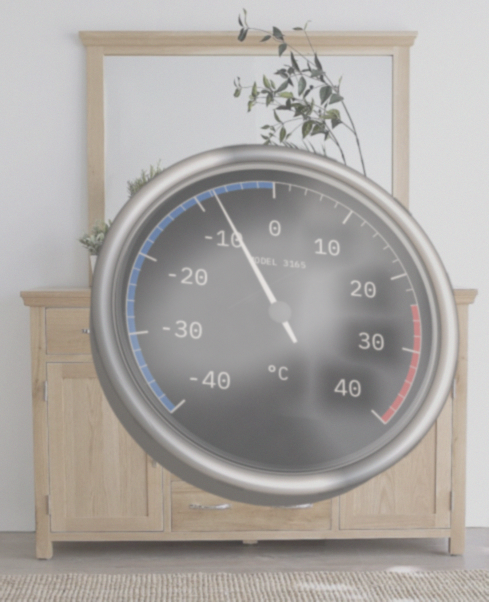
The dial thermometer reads -8 (°C)
